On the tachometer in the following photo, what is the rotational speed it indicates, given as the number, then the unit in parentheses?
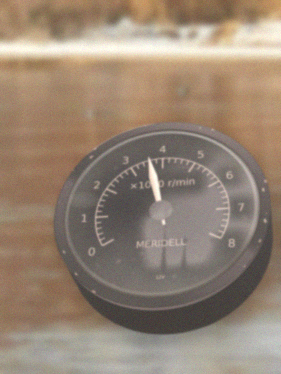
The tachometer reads 3600 (rpm)
